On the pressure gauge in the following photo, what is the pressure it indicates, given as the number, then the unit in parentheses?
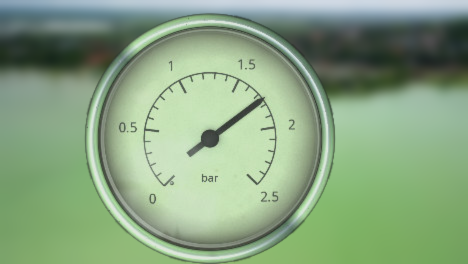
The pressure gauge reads 1.75 (bar)
